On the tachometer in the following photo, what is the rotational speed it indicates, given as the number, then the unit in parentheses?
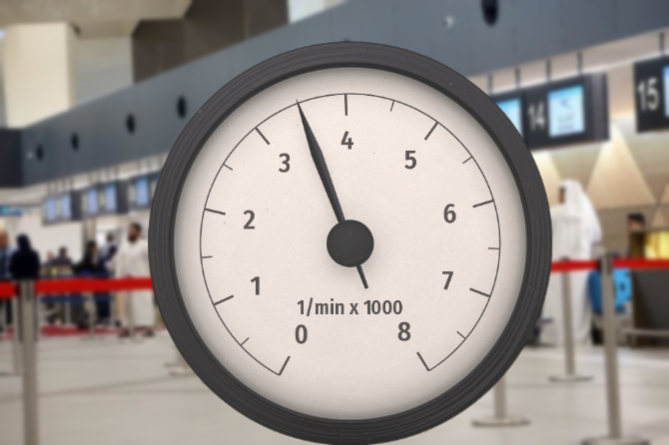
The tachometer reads 3500 (rpm)
